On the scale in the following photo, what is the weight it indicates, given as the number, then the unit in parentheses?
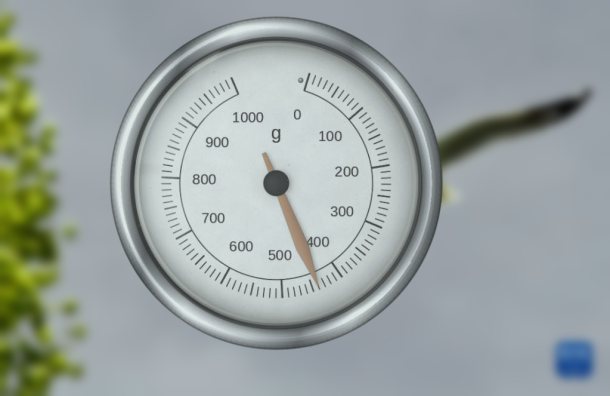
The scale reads 440 (g)
